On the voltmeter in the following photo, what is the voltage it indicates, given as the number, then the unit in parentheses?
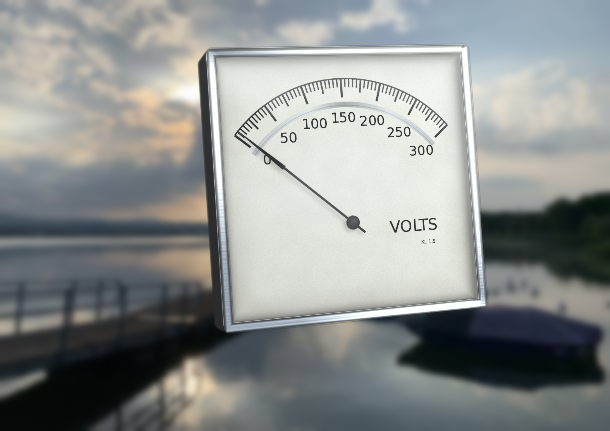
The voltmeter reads 5 (V)
